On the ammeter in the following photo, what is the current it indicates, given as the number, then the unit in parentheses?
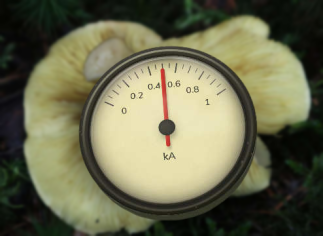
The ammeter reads 0.5 (kA)
